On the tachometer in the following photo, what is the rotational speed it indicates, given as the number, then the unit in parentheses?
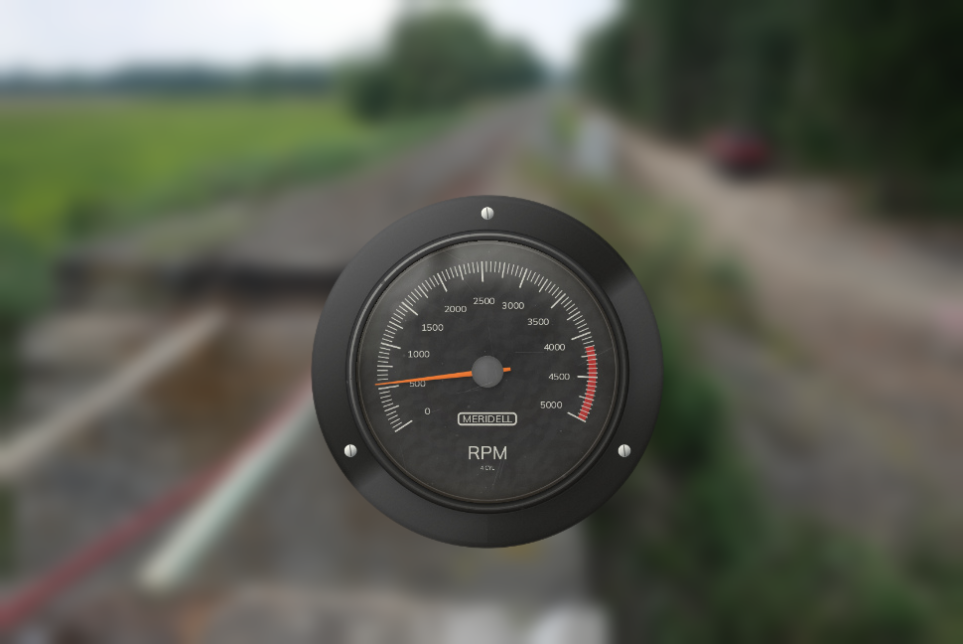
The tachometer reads 550 (rpm)
